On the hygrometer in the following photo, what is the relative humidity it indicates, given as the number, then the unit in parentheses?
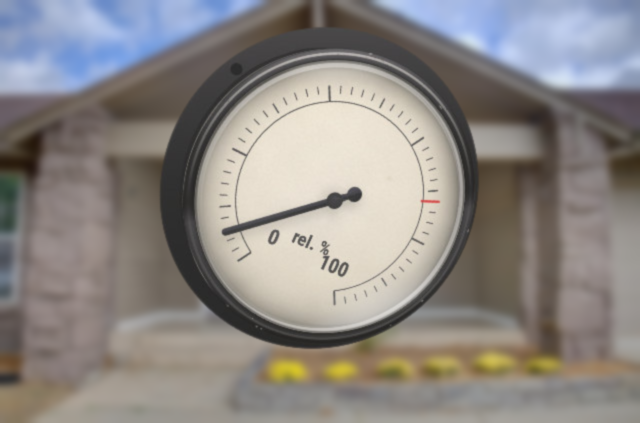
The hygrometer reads 6 (%)
